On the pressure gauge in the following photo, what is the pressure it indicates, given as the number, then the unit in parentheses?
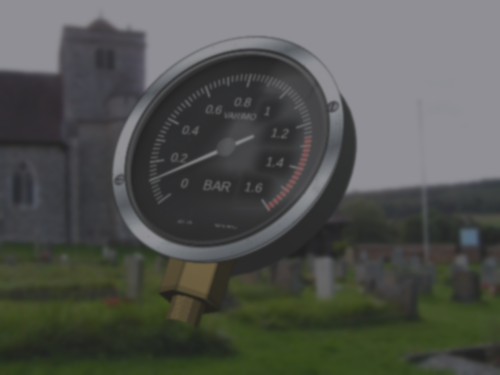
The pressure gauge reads 0.1 (bar)
